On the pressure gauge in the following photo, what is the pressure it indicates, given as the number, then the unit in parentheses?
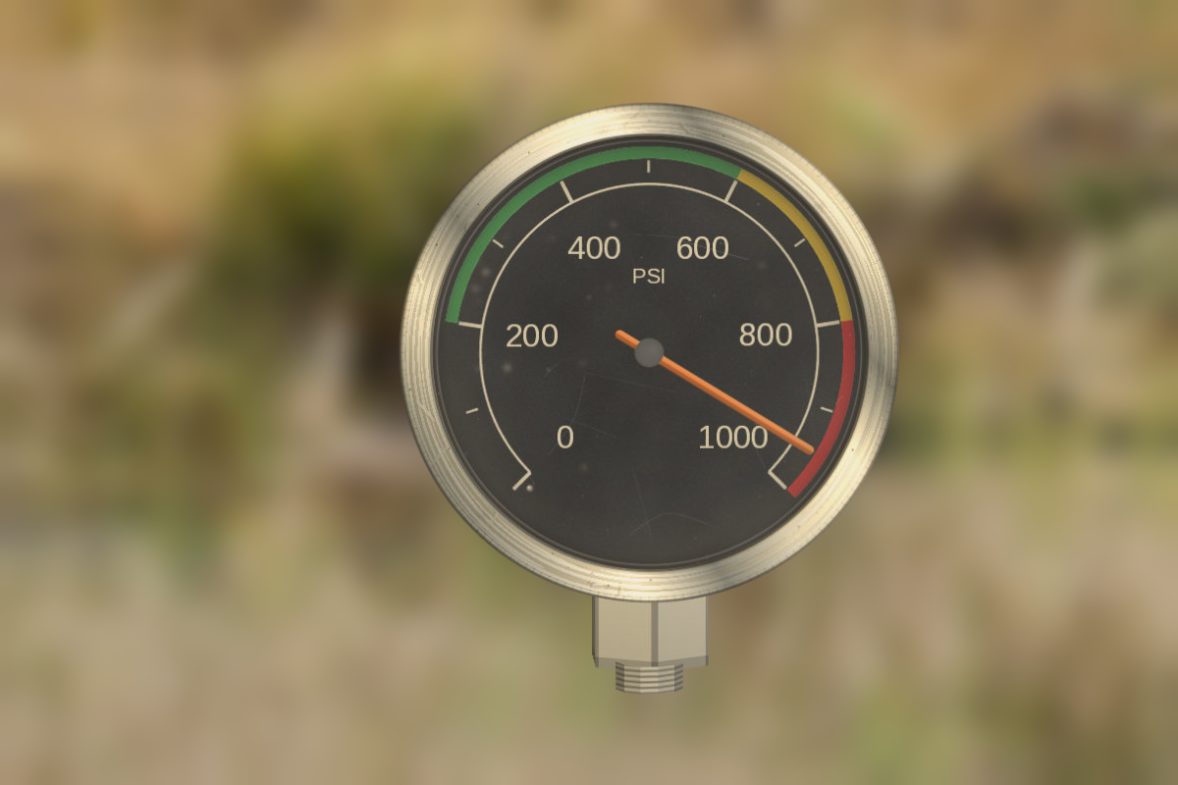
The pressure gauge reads 950 (psi)
